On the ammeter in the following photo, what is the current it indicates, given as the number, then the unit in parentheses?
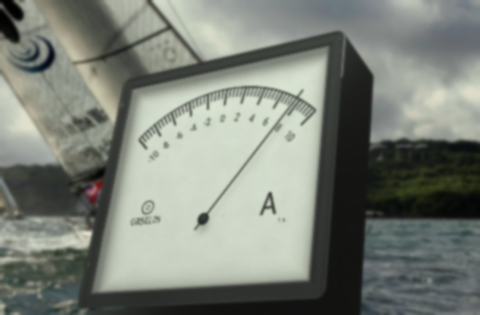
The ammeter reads 8 (A)
